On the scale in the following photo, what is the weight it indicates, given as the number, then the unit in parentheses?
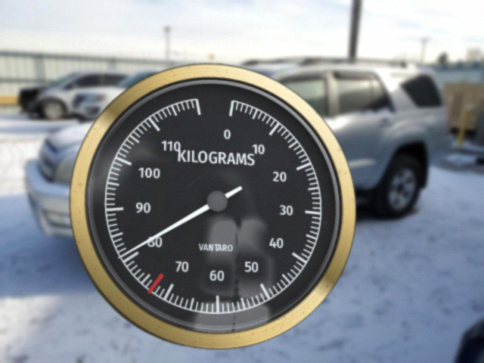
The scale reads 81 (kg)
